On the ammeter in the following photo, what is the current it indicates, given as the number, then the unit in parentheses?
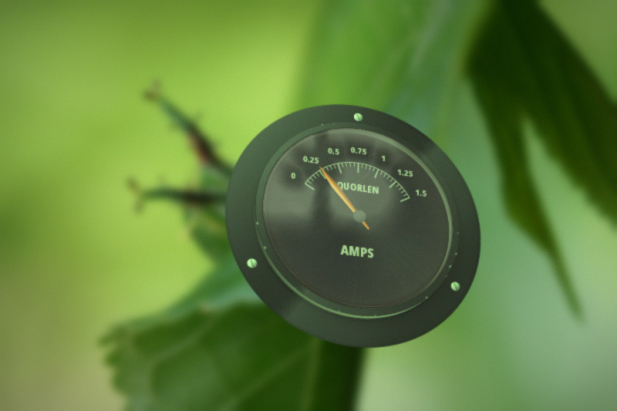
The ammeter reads 0.25 (A)
